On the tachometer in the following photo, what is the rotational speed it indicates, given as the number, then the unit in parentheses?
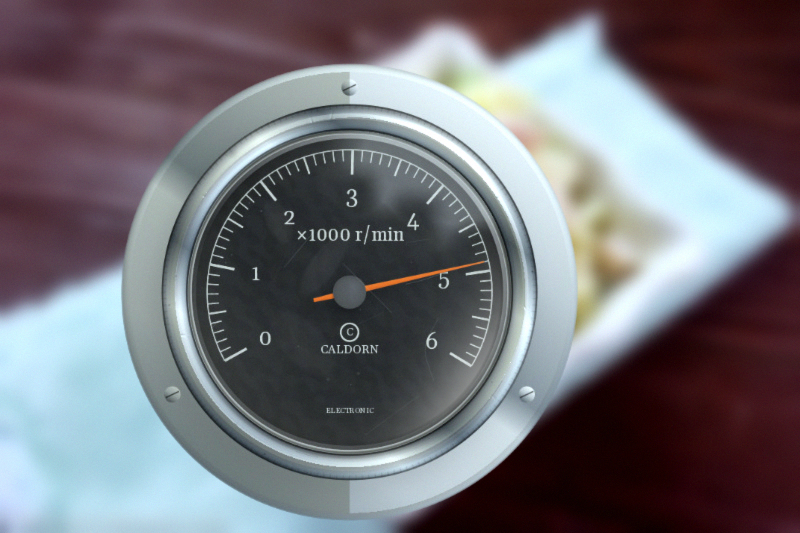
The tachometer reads 4900 (rpm)
